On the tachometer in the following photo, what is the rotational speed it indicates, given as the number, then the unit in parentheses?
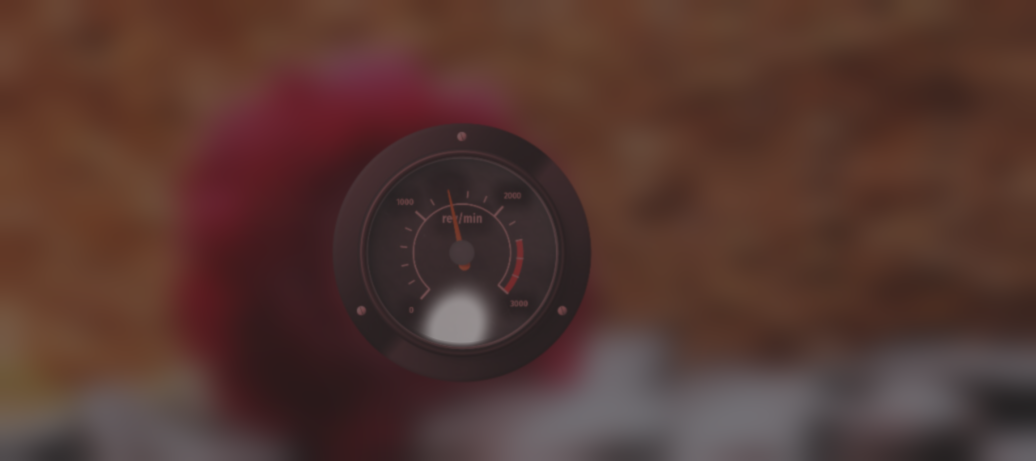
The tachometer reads 1400 (rpm)
